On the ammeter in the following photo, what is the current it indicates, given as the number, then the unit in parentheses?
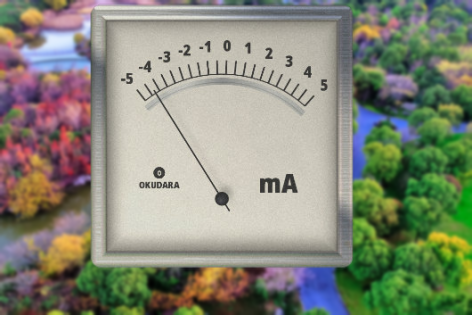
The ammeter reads -4.25 (mA)
